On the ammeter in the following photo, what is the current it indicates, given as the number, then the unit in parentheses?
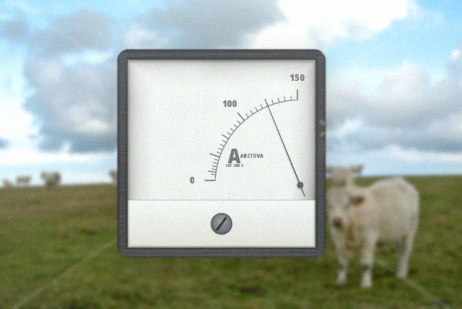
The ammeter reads 125 (A)
